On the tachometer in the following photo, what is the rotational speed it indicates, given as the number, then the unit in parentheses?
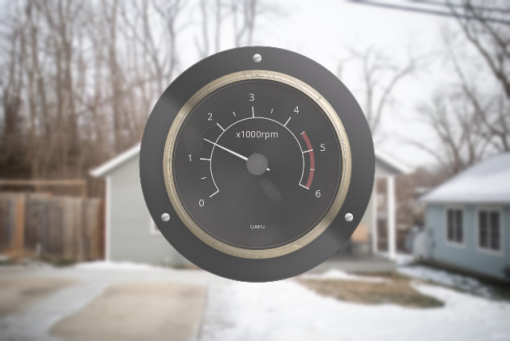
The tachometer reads 1500 (rpm)
